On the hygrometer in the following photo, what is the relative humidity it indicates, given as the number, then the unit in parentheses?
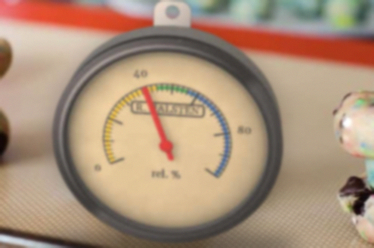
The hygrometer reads 40 (%)
